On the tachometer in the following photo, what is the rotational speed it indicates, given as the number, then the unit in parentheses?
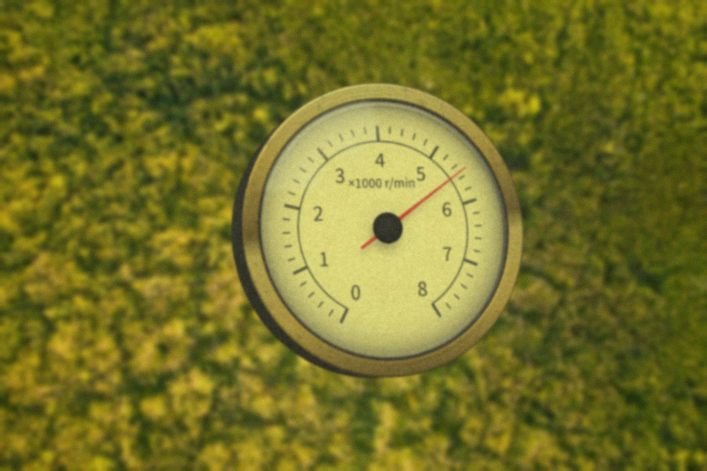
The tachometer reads 5500 (rpm)
